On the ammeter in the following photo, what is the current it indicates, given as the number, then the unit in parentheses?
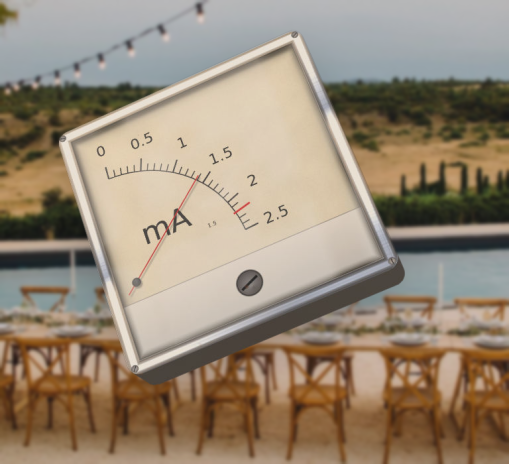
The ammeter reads 1.4 (mA)
